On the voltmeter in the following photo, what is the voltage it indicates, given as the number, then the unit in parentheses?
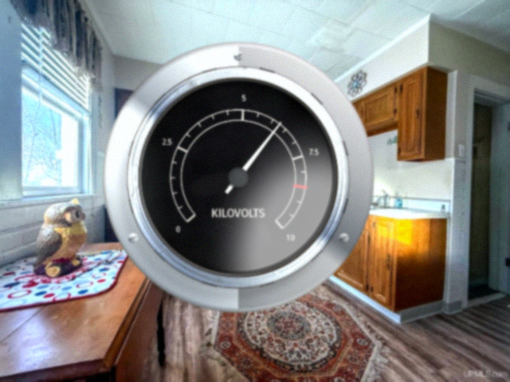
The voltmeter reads 6.25 (kV)
